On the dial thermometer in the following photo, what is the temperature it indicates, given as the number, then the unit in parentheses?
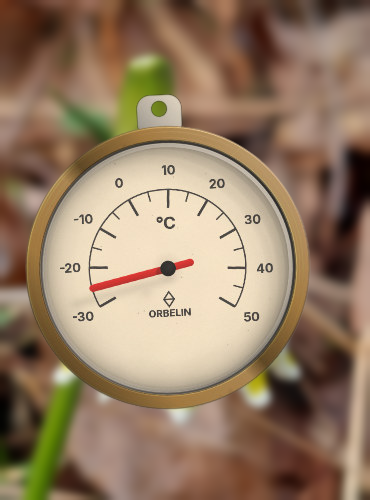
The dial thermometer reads -25 (°C)
